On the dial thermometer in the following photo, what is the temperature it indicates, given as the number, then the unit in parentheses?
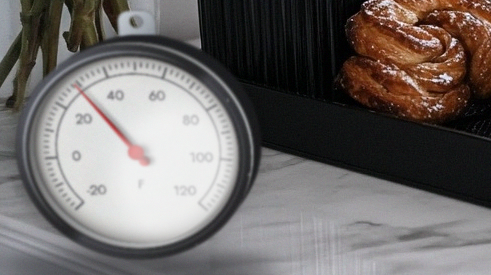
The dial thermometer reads 30 (°F)
